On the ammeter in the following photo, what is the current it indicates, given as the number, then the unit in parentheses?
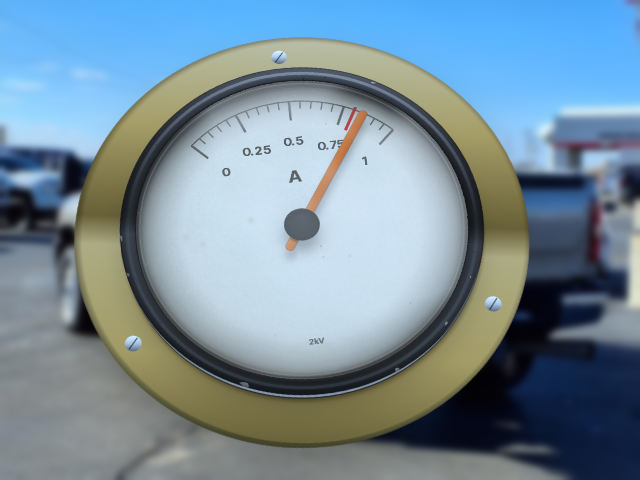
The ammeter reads 0.85 (A)
